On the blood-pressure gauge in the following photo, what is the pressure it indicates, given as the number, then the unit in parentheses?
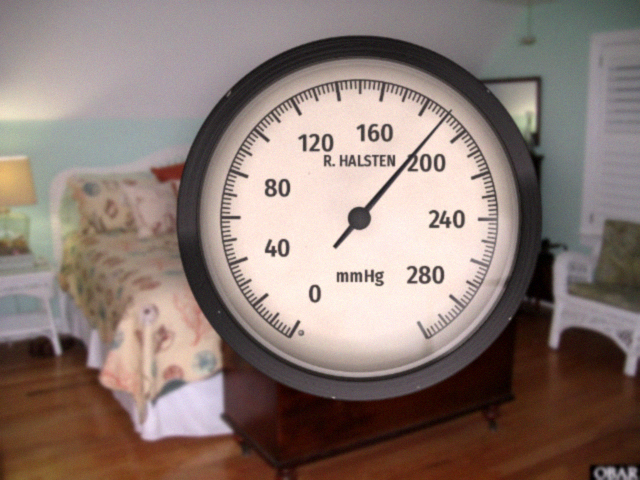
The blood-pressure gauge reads 190 (mmHg)
